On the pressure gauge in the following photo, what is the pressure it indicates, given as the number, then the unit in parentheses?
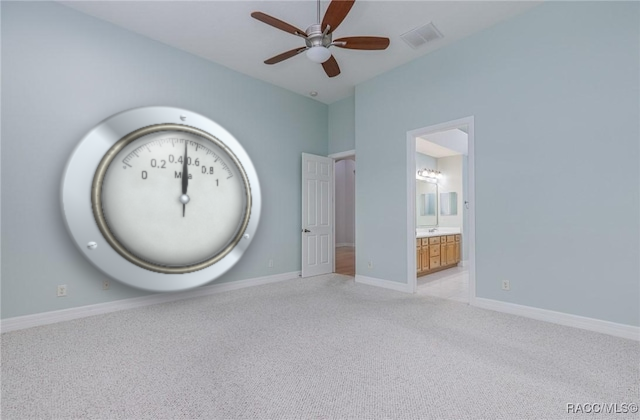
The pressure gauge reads 0.5 (MPa)
